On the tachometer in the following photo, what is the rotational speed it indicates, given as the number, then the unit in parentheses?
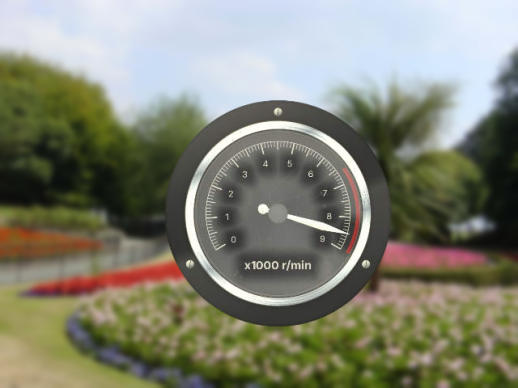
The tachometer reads 8500 (rpm)
